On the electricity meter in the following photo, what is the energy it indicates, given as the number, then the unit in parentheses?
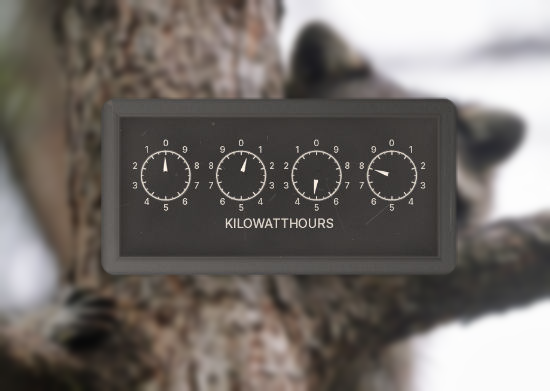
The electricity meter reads 48 (kWh)
